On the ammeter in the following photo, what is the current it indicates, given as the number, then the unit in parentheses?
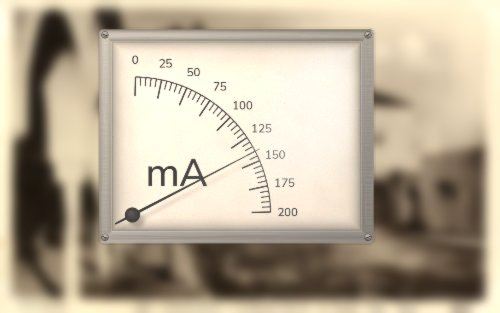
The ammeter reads 140 (mA)
